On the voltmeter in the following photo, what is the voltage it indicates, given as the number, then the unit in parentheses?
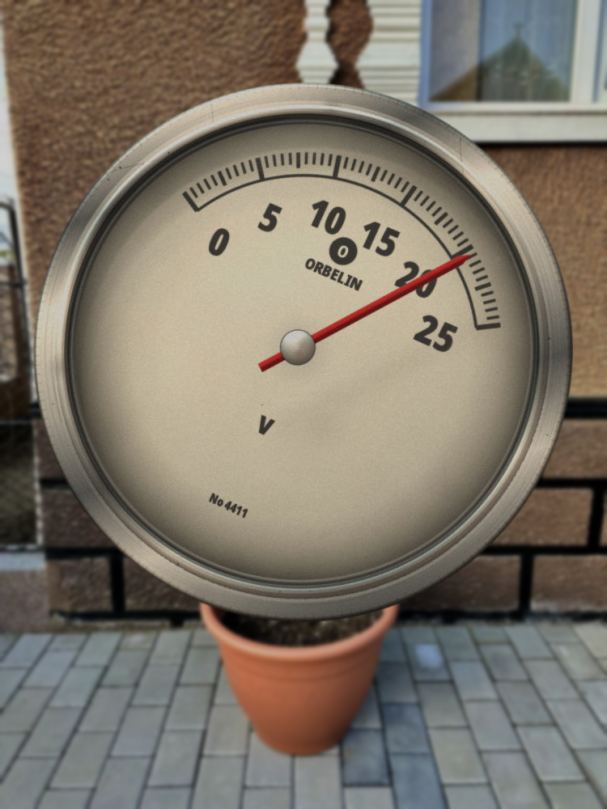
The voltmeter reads 20.5 (V)
